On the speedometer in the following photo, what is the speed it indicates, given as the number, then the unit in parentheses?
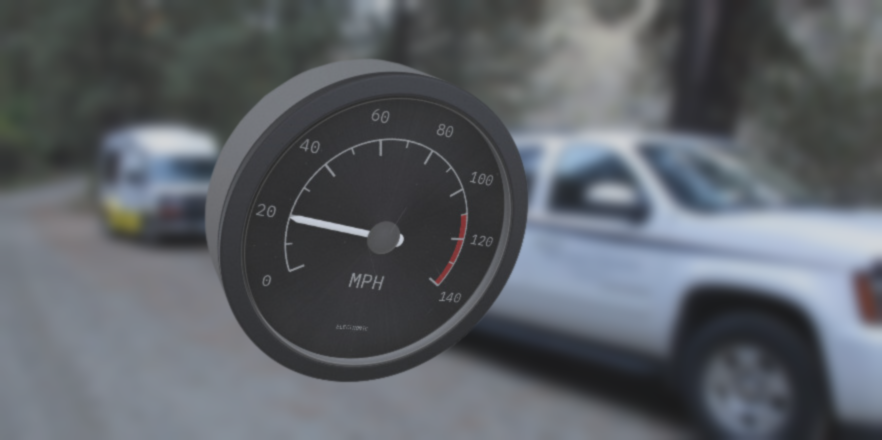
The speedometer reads 20 (mph)
